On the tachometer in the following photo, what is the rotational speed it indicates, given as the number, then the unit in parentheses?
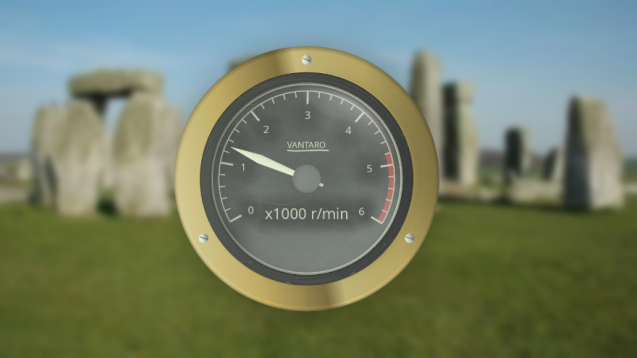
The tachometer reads 1300 (rpm)
